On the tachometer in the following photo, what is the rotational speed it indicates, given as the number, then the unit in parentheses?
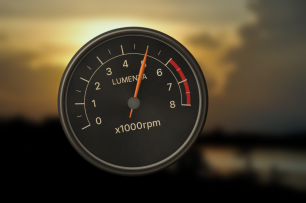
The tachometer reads 5000 (rpm)
